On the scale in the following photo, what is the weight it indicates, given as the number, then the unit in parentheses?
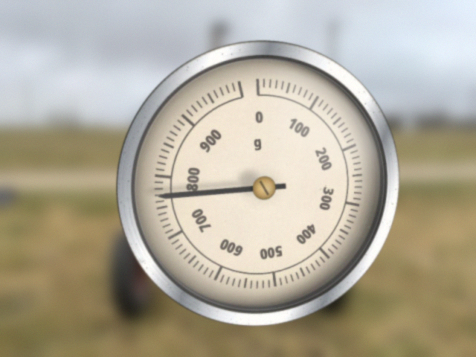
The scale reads 770 (g)
